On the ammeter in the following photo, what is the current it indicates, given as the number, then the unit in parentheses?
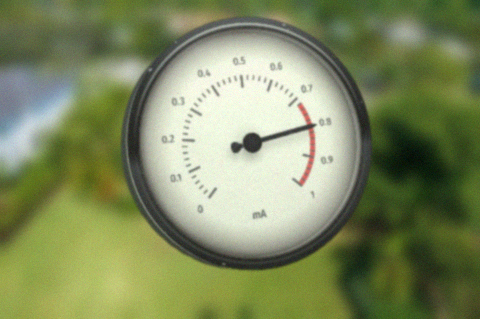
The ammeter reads 0.8 (mA)
